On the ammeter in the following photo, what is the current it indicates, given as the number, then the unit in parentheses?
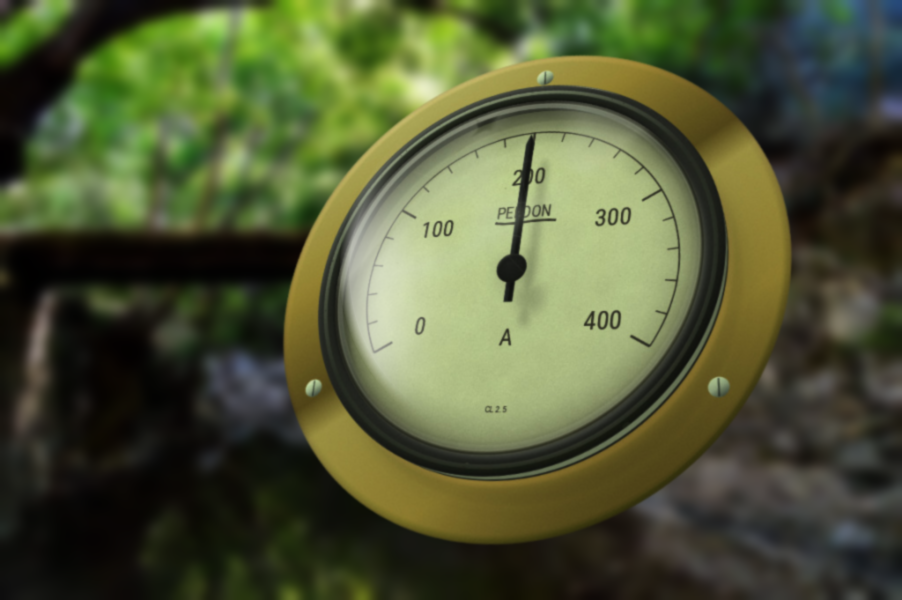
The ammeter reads 200 (A)
